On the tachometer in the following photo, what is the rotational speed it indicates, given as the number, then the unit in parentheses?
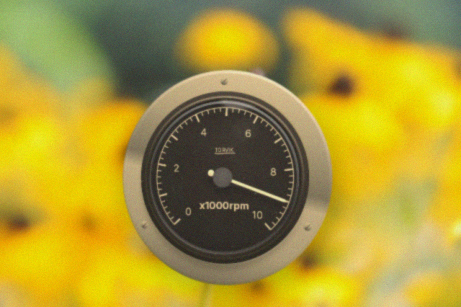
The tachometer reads 9000 (rpm)
